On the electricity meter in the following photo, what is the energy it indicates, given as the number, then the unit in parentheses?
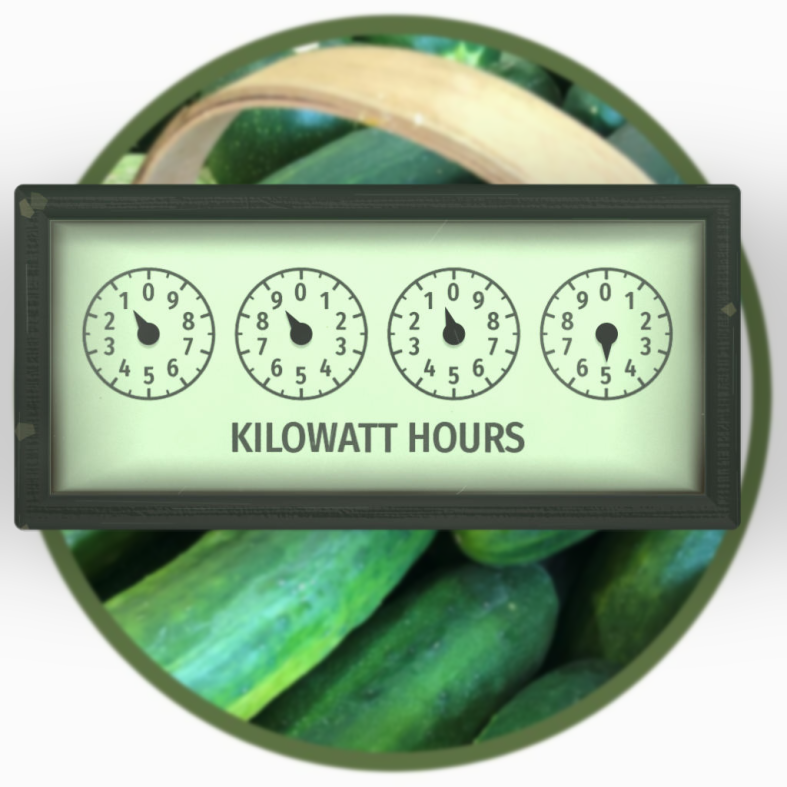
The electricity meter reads 905 (kWh)
